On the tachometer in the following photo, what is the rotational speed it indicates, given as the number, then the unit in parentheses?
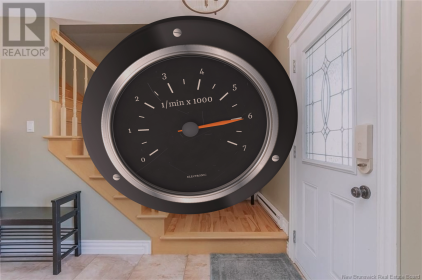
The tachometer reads 6000 (rpm)
